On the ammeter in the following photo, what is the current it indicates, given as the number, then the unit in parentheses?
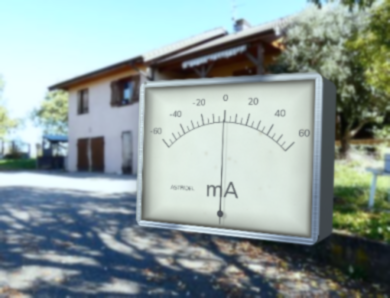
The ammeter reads 0 (mA)
